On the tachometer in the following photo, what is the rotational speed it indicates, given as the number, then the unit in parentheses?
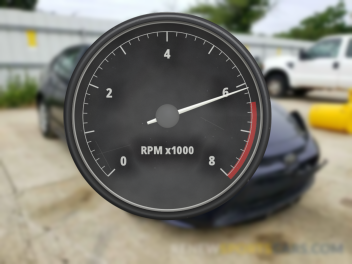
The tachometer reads 6100 (rpm)
